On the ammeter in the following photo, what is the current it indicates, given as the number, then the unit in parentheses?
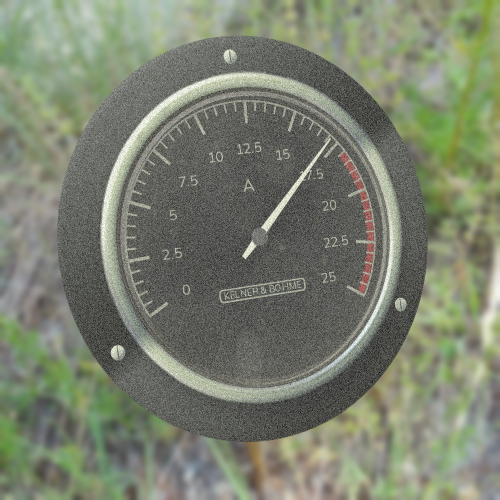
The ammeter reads 17 (A)
